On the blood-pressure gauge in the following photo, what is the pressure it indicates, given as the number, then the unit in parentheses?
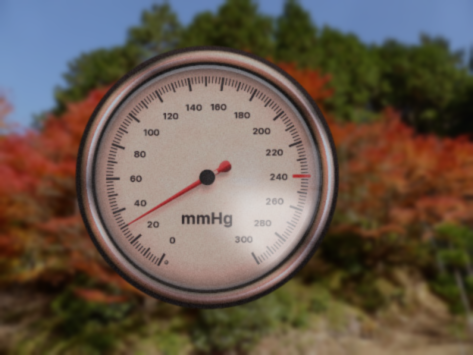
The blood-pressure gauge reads 30 (mmHg)
